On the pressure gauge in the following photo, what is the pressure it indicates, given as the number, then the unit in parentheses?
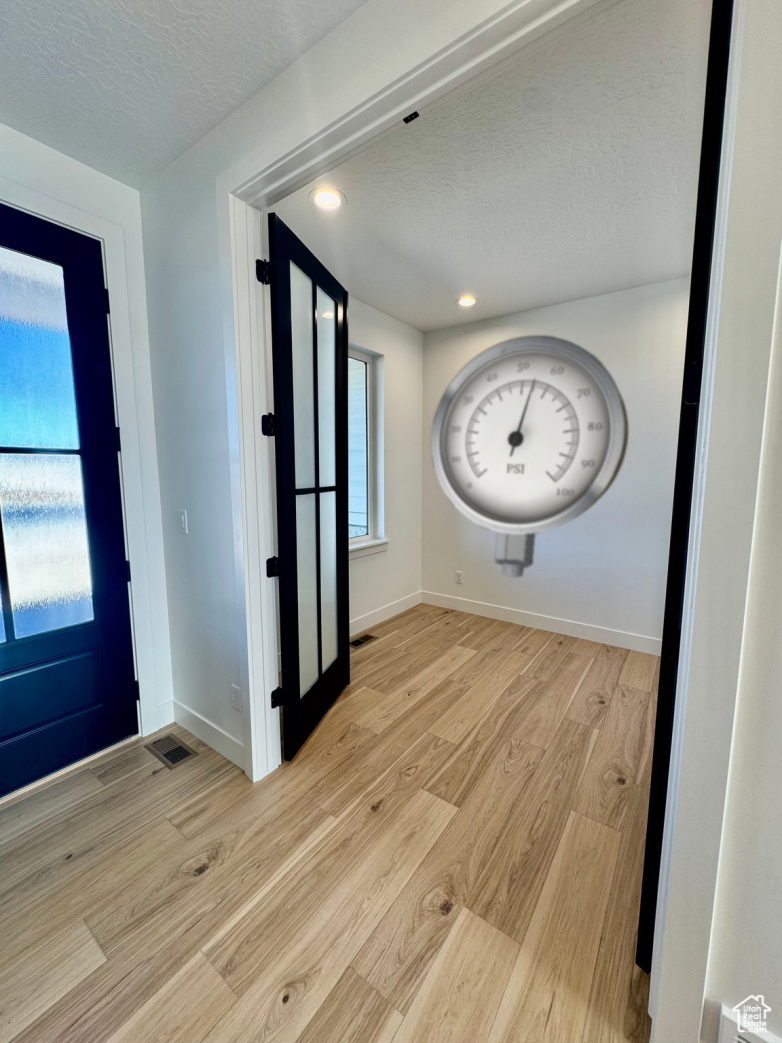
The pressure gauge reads 55 (psi)
